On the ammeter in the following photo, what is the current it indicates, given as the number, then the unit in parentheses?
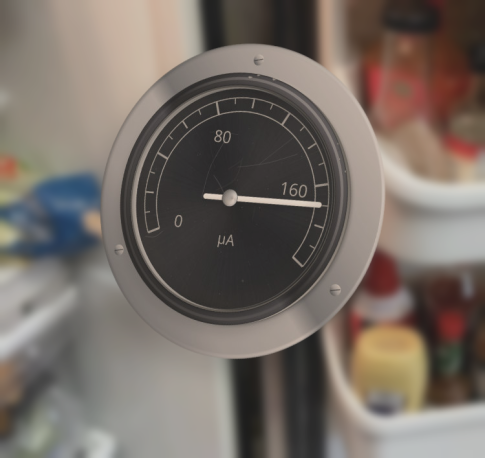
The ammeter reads 170 (µA)
